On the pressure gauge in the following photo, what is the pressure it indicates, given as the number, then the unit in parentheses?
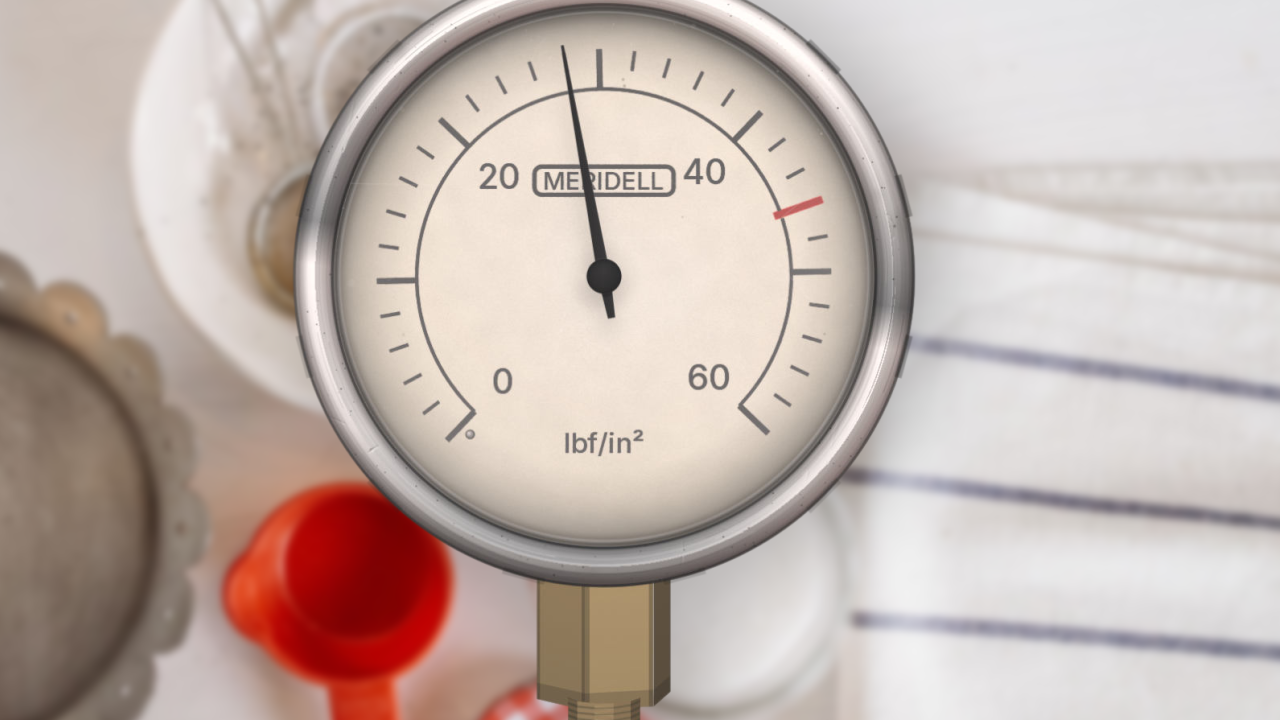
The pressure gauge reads 28 (psi)
